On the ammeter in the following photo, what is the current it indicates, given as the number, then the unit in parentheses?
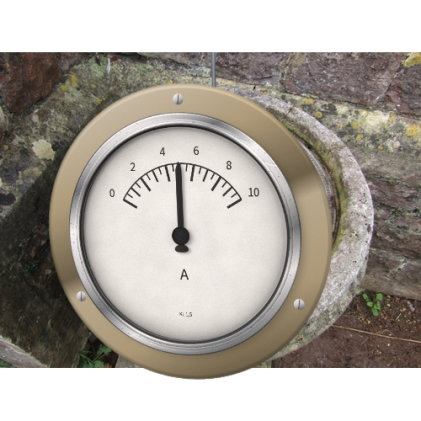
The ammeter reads 5 (A)
